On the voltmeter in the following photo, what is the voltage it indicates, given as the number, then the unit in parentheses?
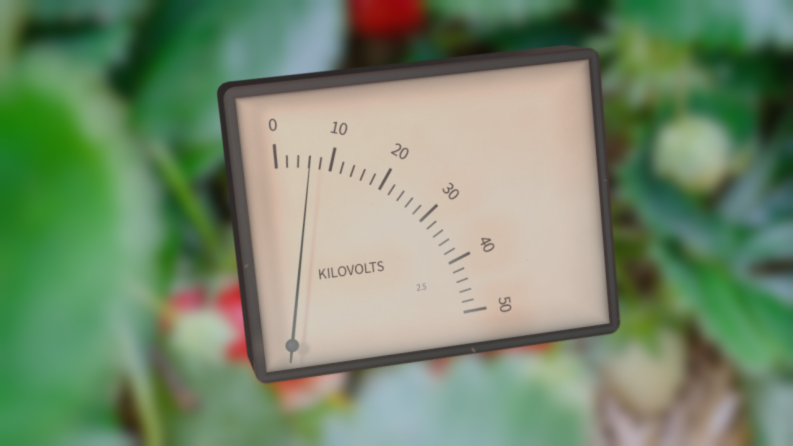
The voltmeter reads 6 (kV)
